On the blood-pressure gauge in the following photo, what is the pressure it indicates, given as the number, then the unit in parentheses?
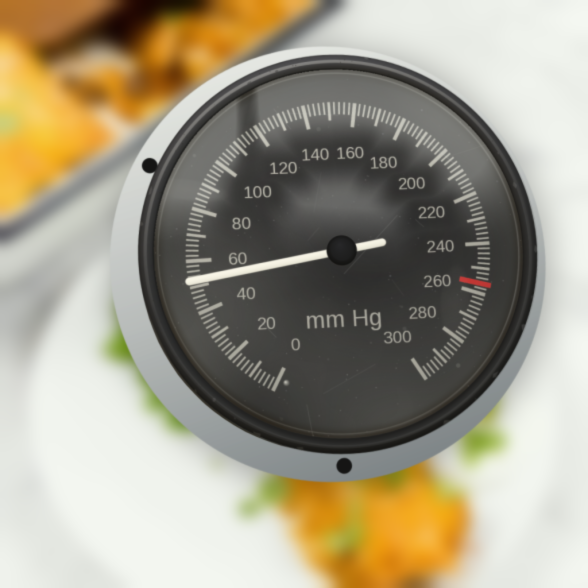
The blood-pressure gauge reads 52 (mmHg)
